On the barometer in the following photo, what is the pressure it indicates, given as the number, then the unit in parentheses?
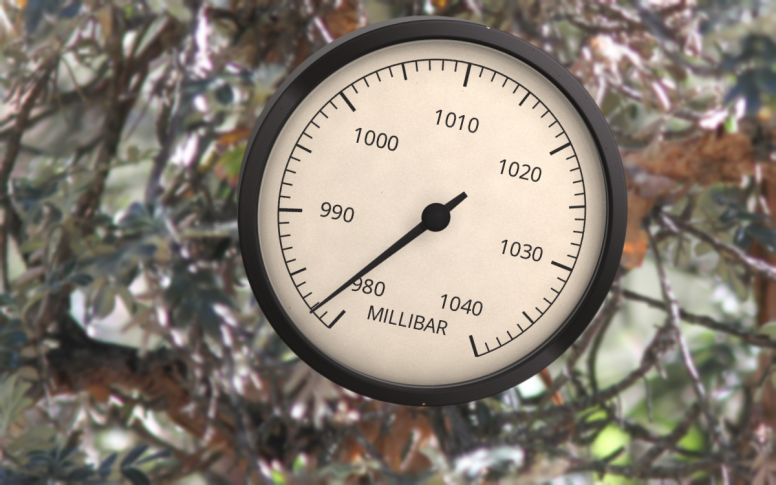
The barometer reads 982 (mbar)
